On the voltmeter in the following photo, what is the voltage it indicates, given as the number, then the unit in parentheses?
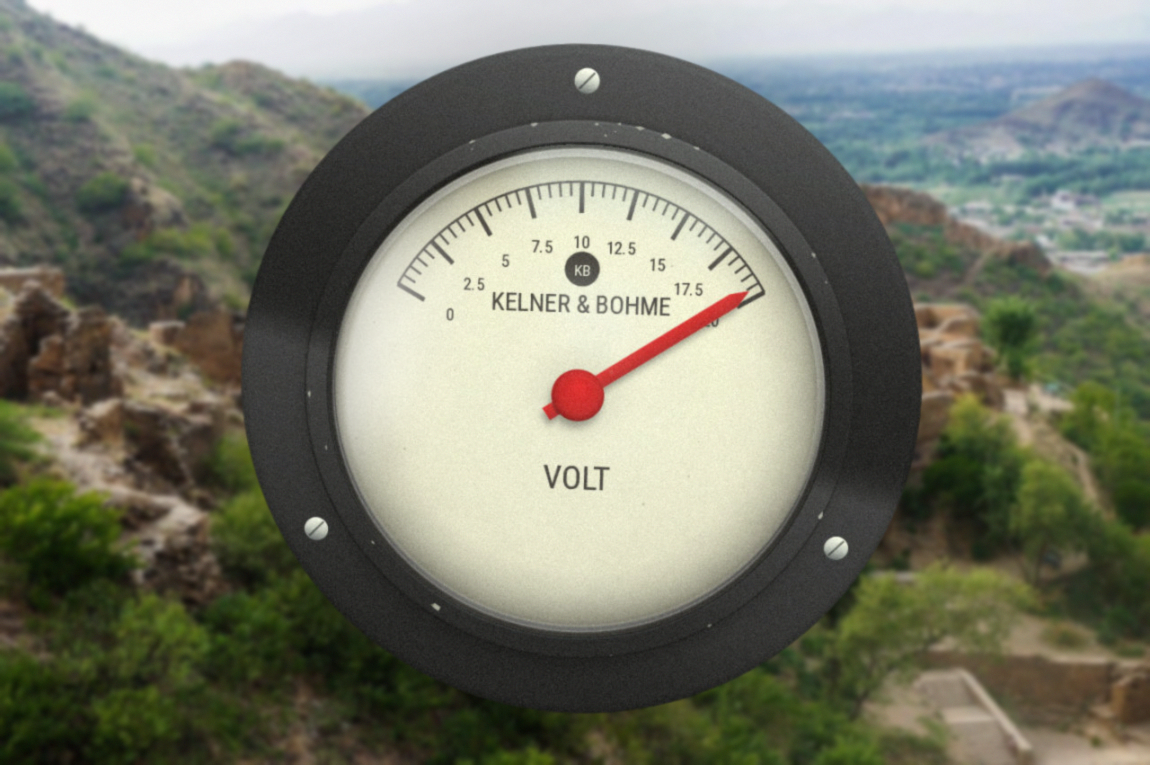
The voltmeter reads 19.5 (V)
